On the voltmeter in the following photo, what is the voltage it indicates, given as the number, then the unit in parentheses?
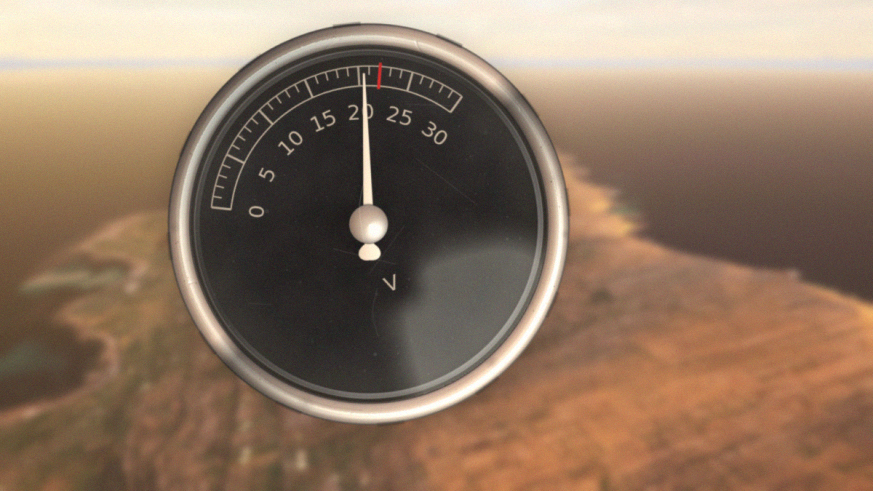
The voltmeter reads 20.5 (V)
